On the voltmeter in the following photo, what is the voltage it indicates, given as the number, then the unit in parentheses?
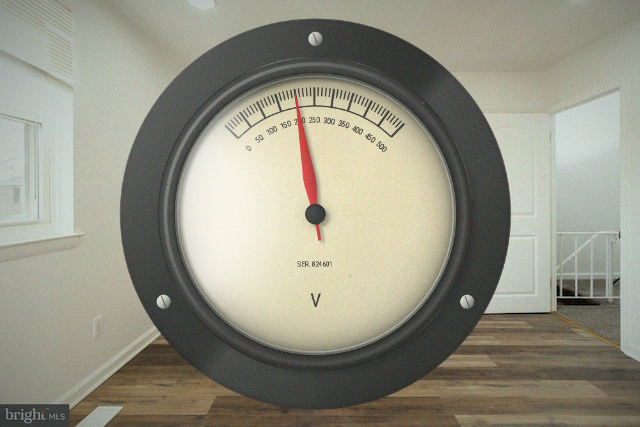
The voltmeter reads 200 (V)
